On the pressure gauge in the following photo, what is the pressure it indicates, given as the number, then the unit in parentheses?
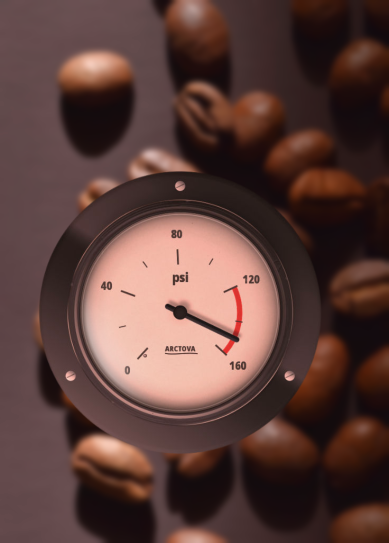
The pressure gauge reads 150 (psi)
